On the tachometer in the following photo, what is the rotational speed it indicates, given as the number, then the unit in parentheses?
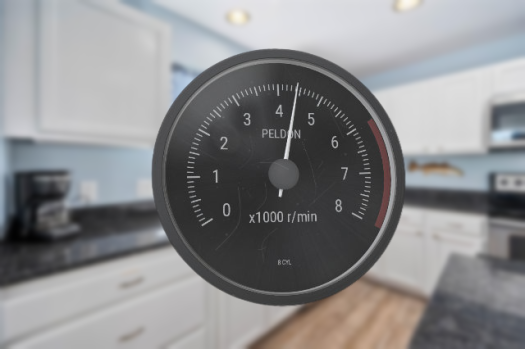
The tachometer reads 4400 (rpm)
